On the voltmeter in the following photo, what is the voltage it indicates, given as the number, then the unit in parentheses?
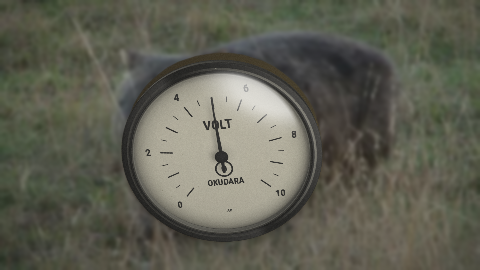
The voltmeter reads 5 (V)
